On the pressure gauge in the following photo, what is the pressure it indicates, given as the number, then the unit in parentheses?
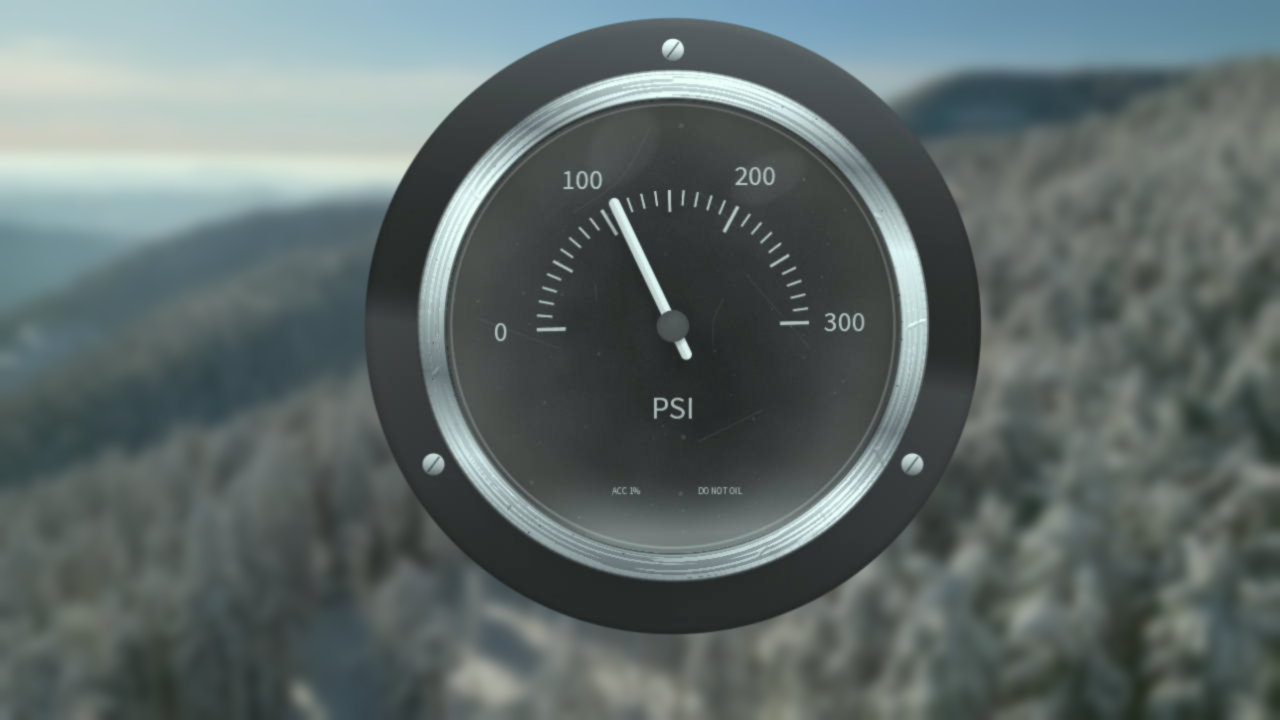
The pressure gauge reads 110 (psi)
